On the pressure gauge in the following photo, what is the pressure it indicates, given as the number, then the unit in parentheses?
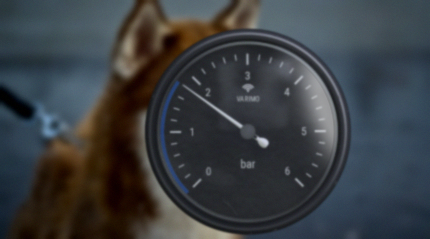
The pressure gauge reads 1.8 (bar)
